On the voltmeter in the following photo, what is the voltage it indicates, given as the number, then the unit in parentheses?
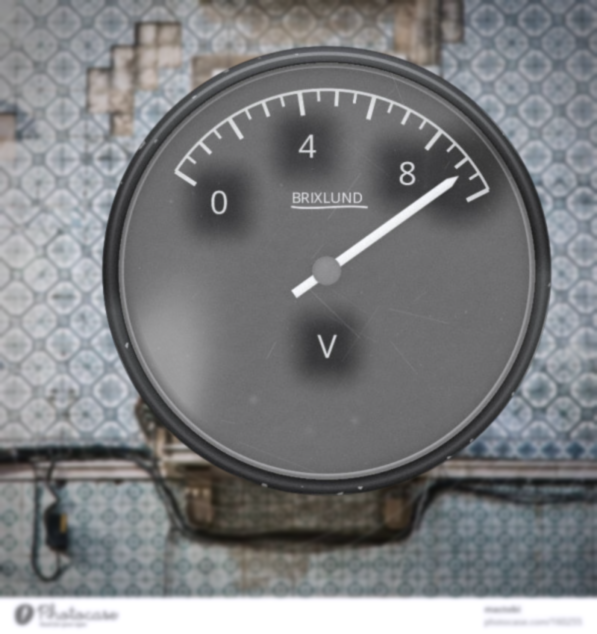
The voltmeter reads 9.25 (V)
